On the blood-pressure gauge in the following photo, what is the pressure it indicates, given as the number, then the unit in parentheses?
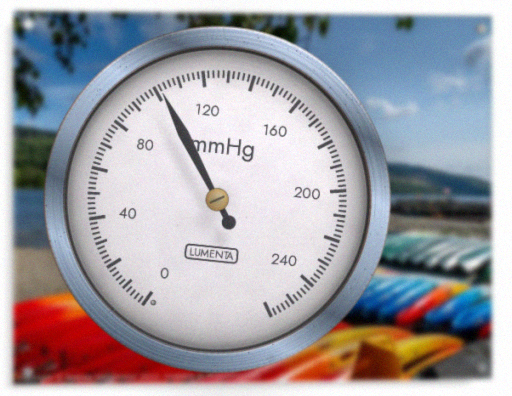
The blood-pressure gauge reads 102 (mmHg)
